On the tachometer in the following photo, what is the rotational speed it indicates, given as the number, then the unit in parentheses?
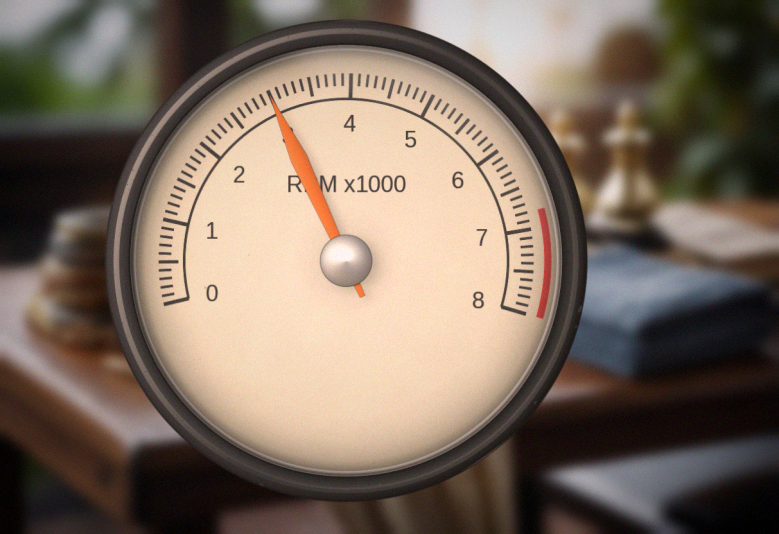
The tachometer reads 3000 (rpm)
